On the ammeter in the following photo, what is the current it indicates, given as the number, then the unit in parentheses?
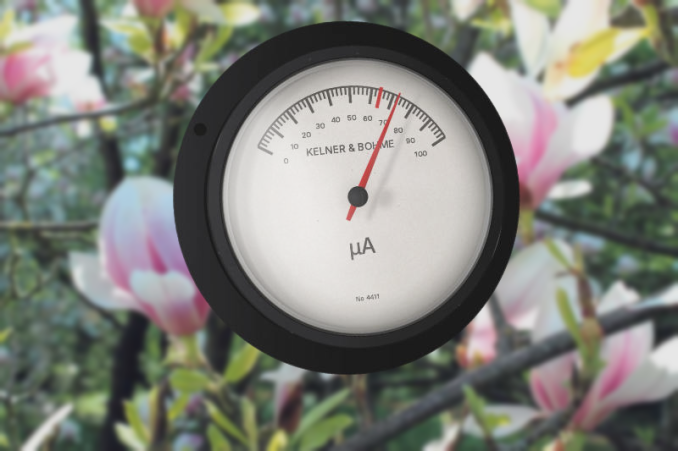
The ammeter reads 72 (µA)
